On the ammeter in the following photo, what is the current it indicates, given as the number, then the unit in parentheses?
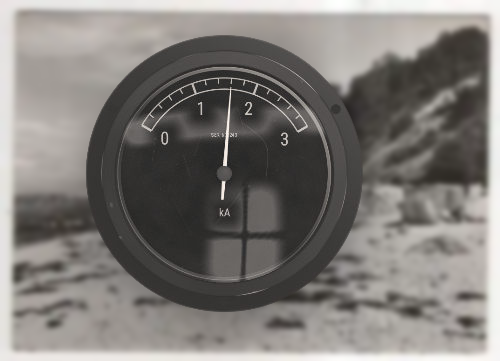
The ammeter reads 1.6 (kA)
